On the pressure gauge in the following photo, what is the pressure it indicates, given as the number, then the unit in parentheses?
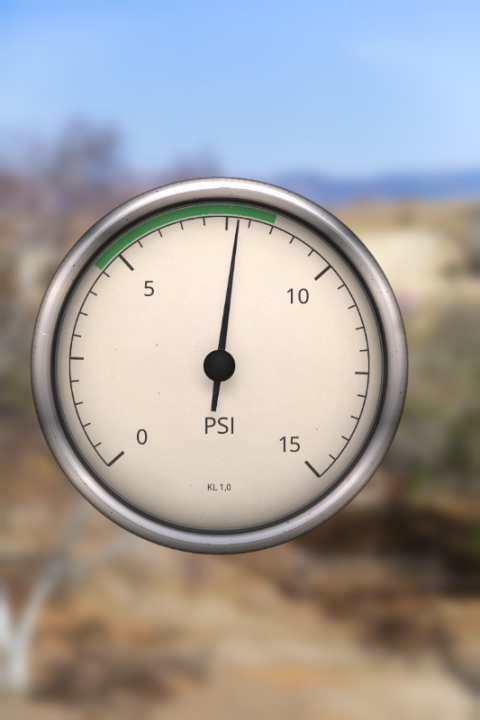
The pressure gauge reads 7.75 (psi)
